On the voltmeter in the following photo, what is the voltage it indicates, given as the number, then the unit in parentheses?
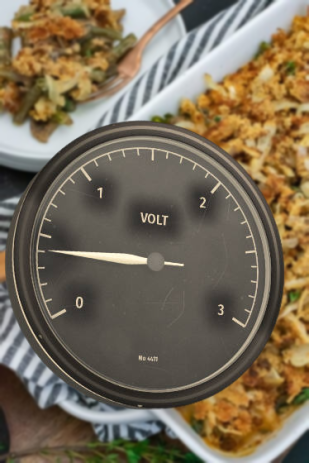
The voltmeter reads 0.4 (V)
